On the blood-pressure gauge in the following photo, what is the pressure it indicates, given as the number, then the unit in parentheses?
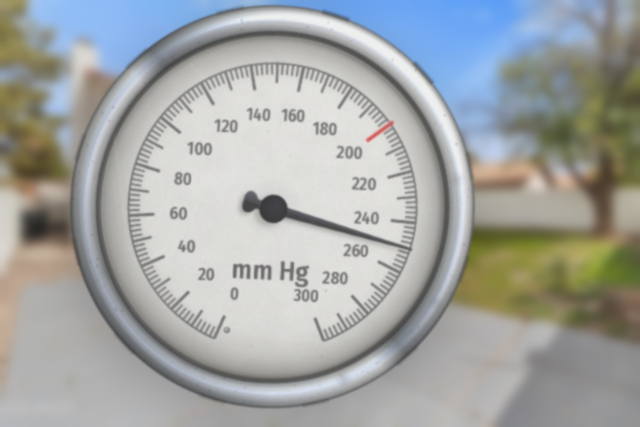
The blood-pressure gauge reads 250 (mmHg)
